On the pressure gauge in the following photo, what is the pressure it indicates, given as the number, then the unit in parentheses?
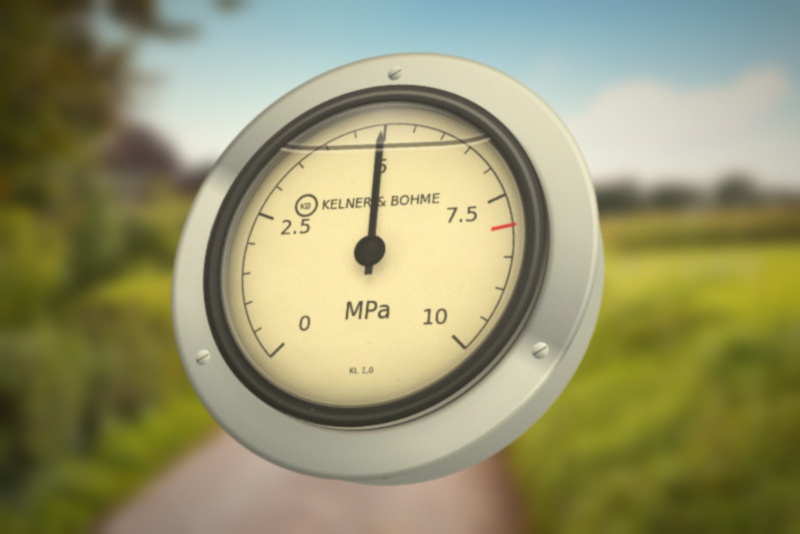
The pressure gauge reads 5 (MPa)
